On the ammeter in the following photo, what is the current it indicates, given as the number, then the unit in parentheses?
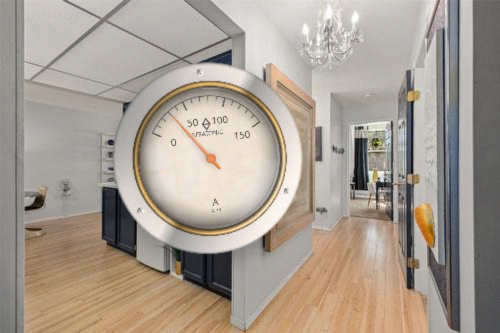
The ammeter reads 30 (A)
